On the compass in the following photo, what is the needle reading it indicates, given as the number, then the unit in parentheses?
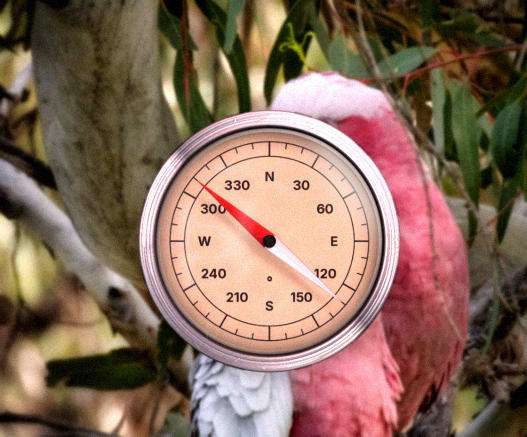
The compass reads 310 (°)
